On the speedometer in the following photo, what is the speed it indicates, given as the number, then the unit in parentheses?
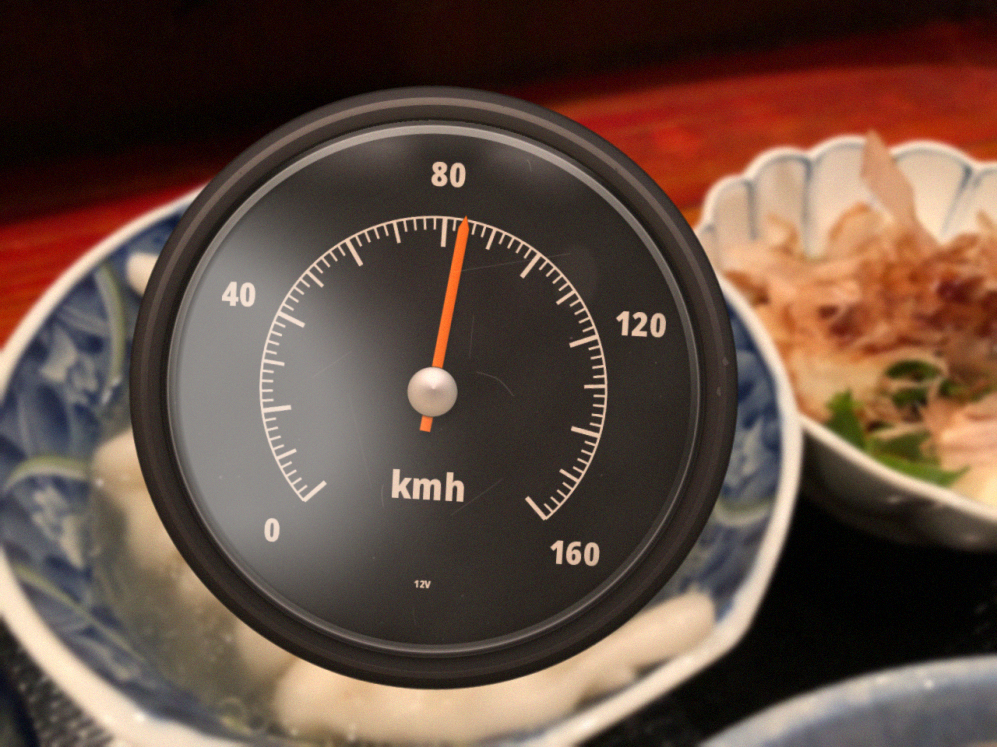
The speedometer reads 84 (km/h)
